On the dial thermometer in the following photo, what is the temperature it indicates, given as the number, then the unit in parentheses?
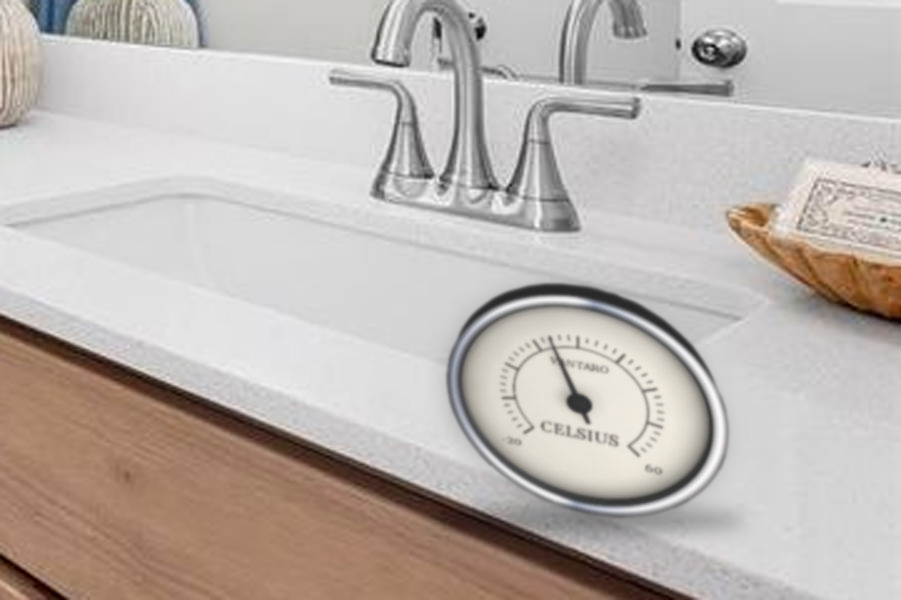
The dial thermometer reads 14 (°C)
